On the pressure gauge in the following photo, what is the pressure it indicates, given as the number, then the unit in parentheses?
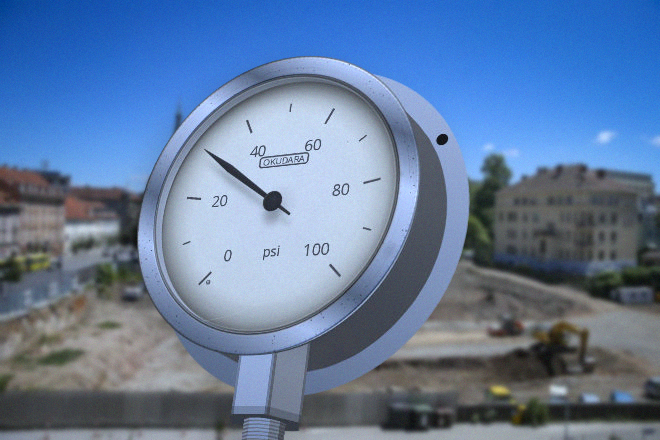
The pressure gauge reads 30 (psi)
